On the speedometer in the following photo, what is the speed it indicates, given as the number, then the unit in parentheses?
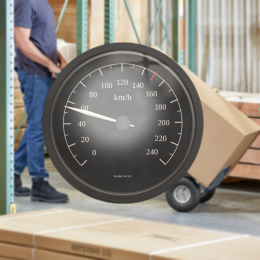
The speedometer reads 55 (km/h)
